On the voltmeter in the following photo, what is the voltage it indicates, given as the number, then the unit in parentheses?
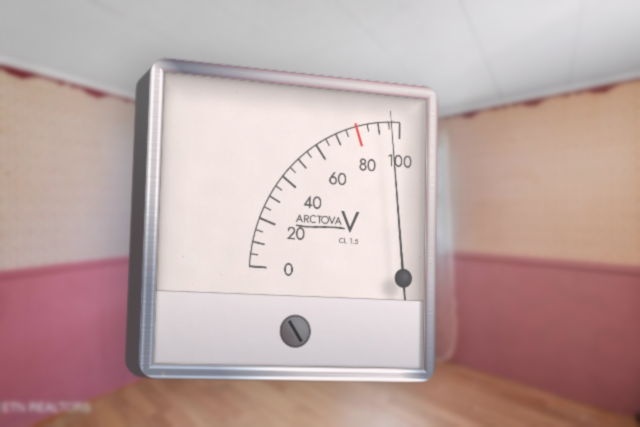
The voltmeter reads 95 (V)
